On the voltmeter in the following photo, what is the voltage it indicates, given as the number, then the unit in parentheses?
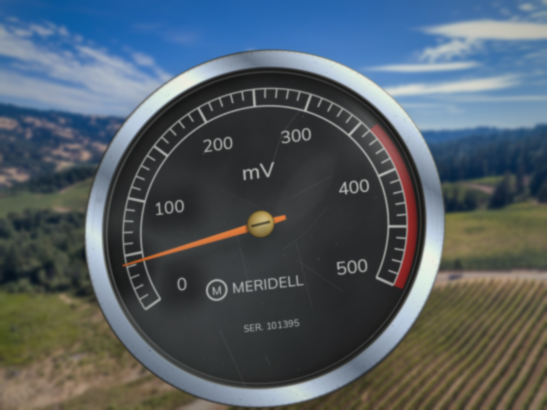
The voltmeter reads 40 (mV)
